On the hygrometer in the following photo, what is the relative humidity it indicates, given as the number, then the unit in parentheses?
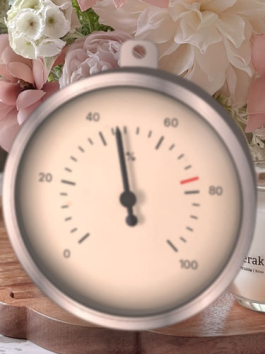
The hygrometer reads 46 (%)
